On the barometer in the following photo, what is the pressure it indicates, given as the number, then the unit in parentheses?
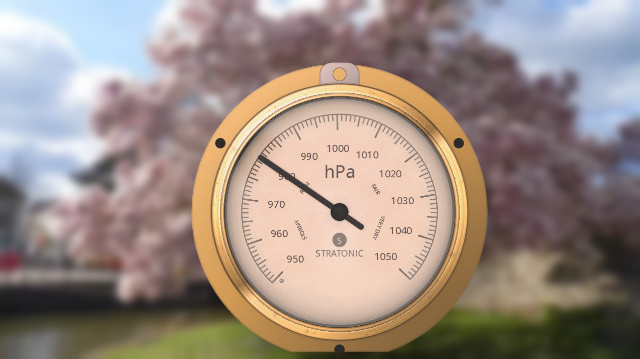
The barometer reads 980 (hPa)
